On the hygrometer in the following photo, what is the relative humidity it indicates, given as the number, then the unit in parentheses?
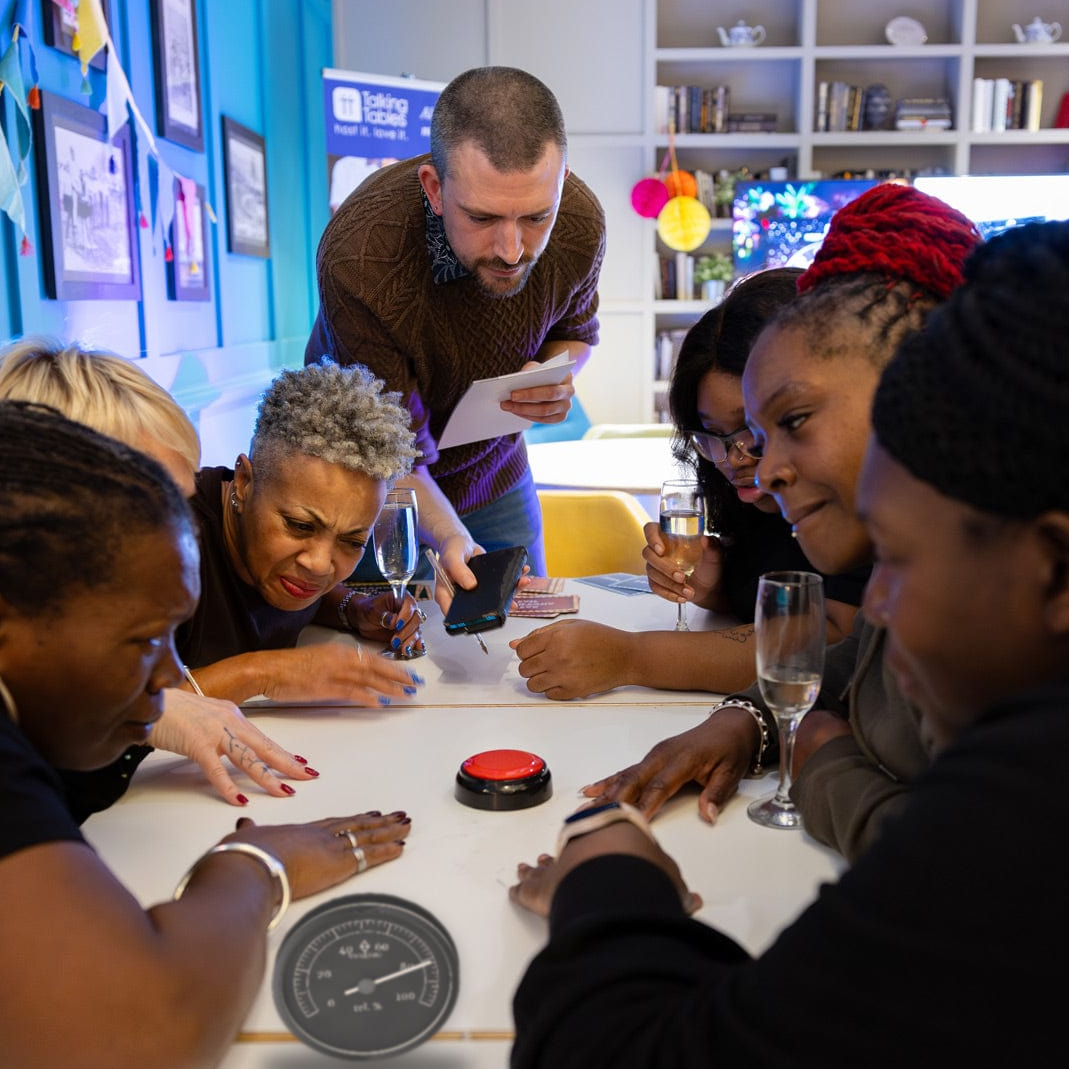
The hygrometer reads 80 (%)
